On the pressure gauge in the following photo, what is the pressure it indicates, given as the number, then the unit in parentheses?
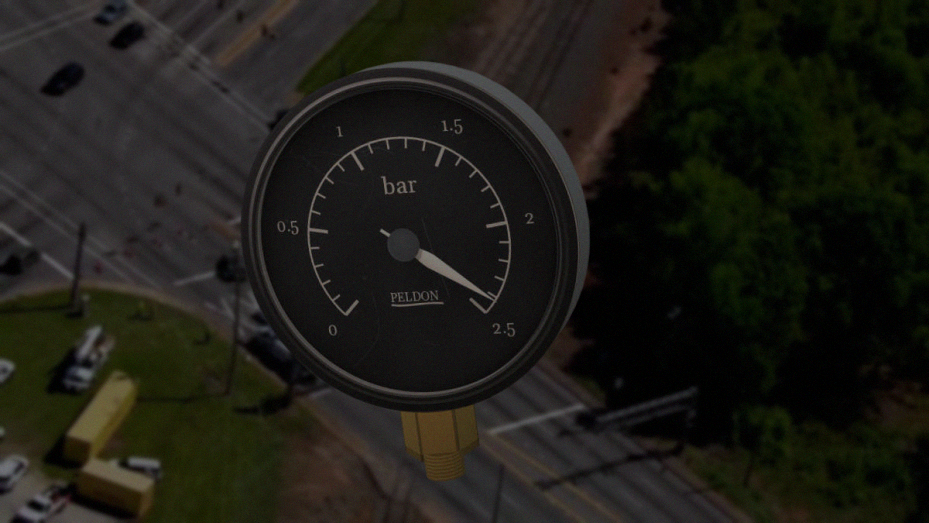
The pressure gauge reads 2.4 (bar)
